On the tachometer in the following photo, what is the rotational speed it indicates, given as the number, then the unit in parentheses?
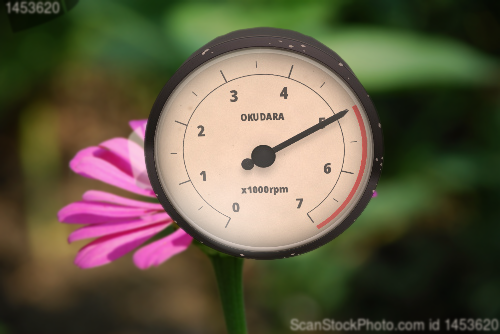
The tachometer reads 5000 (rpm)
